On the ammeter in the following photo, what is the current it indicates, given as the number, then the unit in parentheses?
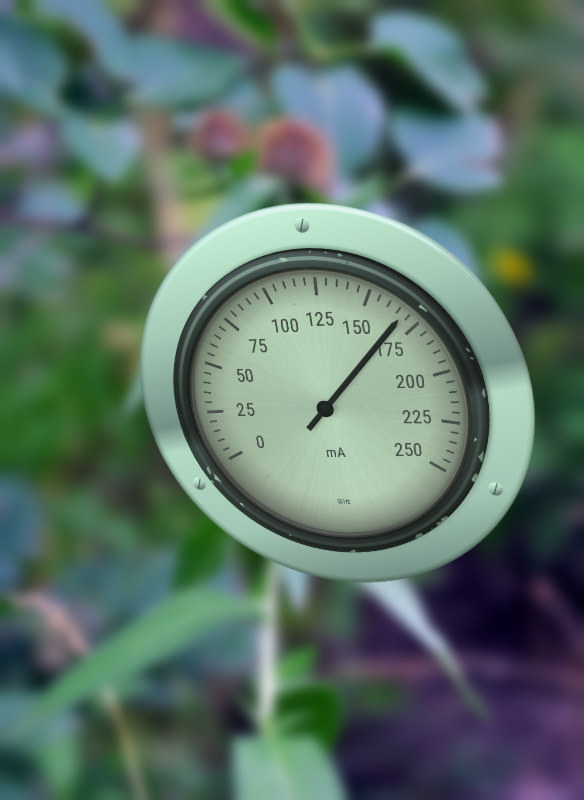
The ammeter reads 167.5 (mA)
